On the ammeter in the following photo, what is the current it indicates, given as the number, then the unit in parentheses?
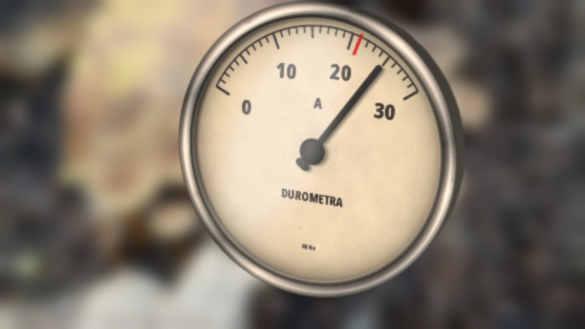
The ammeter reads 25 (A)
